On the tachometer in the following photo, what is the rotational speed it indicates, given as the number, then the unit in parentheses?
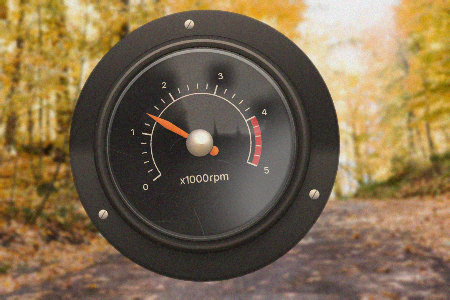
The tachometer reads 1400 (rpm)
